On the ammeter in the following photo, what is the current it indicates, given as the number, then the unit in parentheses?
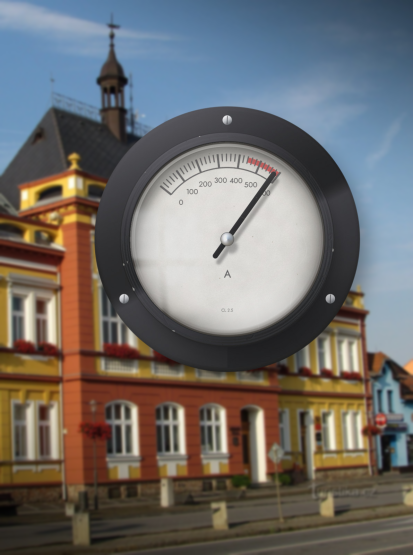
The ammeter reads 580 (A)
